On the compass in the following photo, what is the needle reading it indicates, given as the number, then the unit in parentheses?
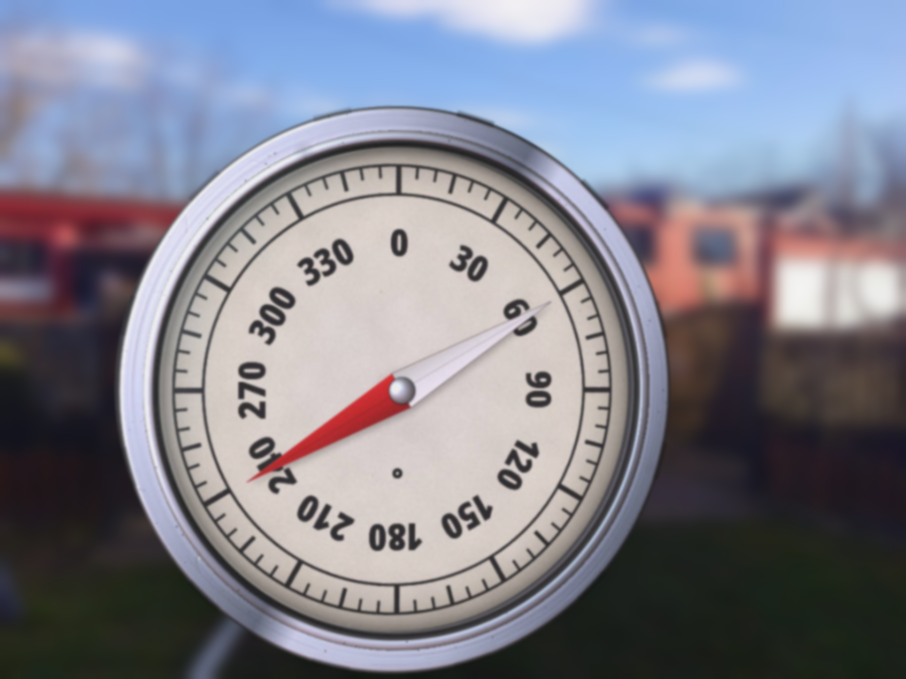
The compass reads 240 (°)
